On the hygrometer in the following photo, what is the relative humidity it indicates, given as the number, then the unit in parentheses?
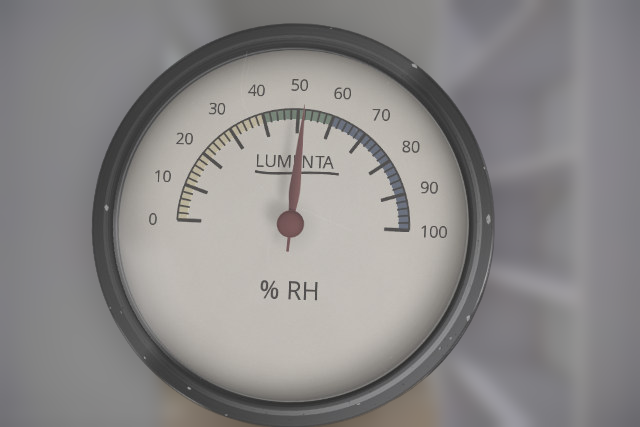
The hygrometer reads 52 (%)
